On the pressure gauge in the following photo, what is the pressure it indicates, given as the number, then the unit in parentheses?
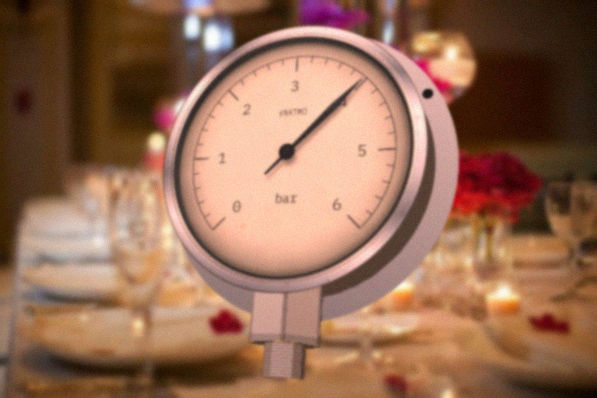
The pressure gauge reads 4 (bar)
